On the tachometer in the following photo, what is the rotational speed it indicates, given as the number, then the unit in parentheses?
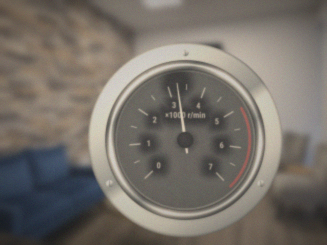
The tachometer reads 3250 (rpm)
